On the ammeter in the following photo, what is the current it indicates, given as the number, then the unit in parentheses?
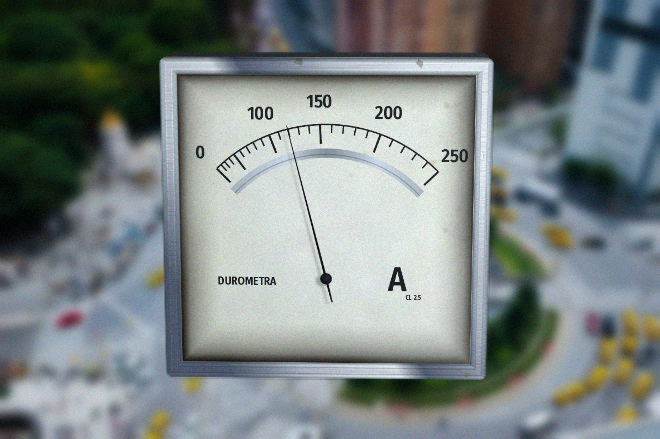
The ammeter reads 120 (A)
